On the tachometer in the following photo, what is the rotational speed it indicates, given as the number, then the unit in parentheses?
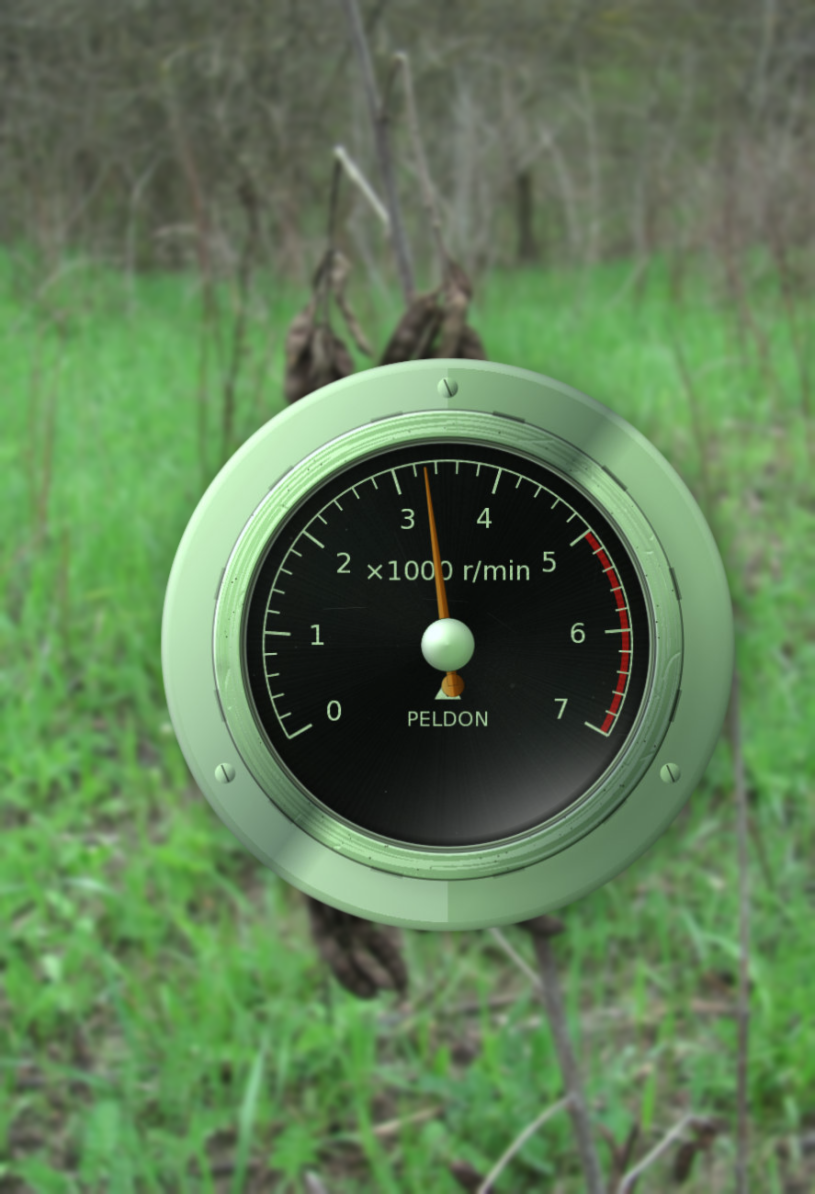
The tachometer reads 3300 (rpm)
